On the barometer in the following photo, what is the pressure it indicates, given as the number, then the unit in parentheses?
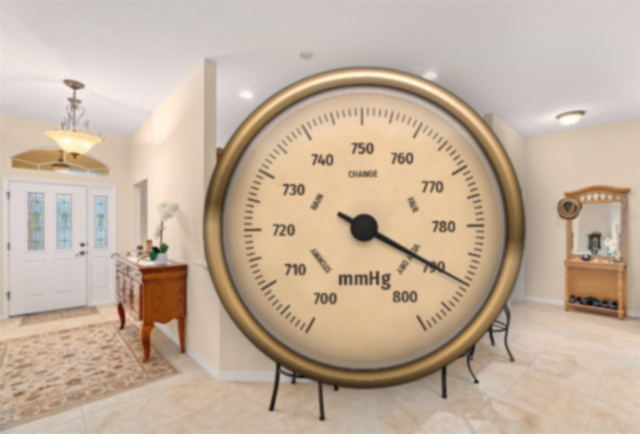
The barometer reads 790 (mmHg)
